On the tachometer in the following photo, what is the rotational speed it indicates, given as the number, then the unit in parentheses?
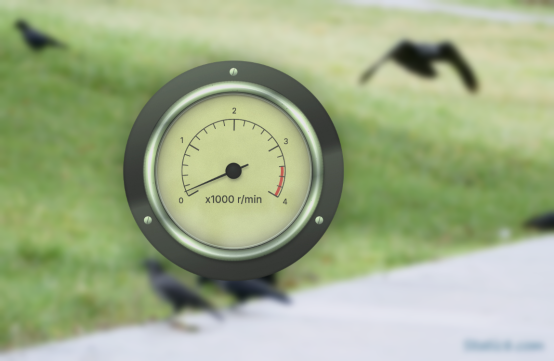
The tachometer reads 100 (rpm)
